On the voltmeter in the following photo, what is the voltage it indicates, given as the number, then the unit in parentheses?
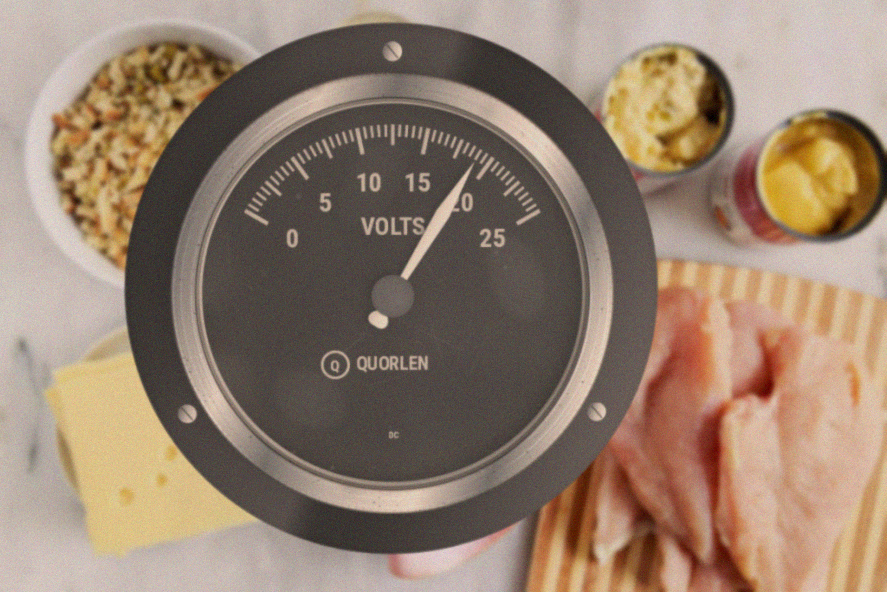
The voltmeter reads 19 (V)
